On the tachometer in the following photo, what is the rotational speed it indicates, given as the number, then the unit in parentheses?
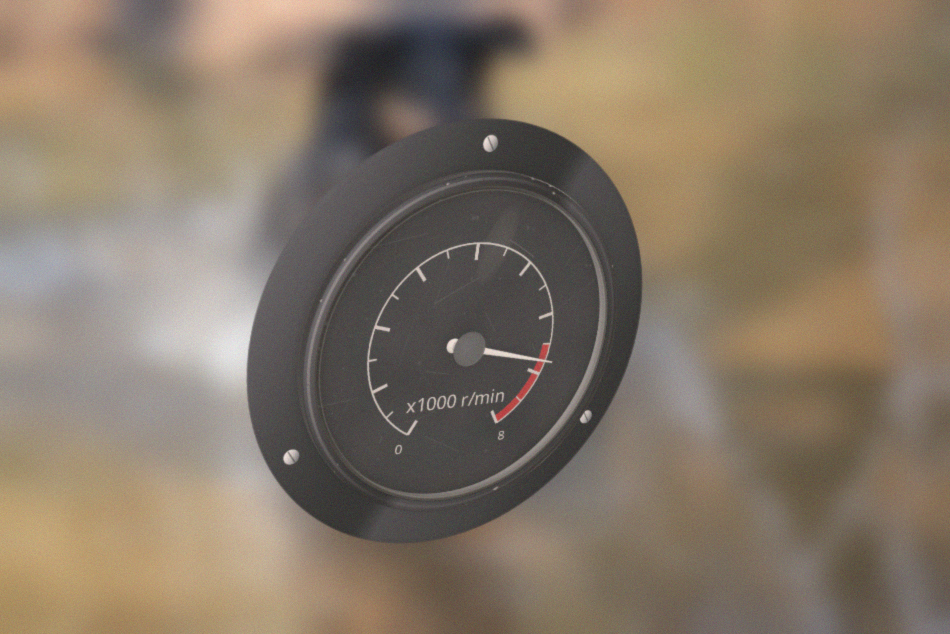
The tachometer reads 6750 (rpm)
